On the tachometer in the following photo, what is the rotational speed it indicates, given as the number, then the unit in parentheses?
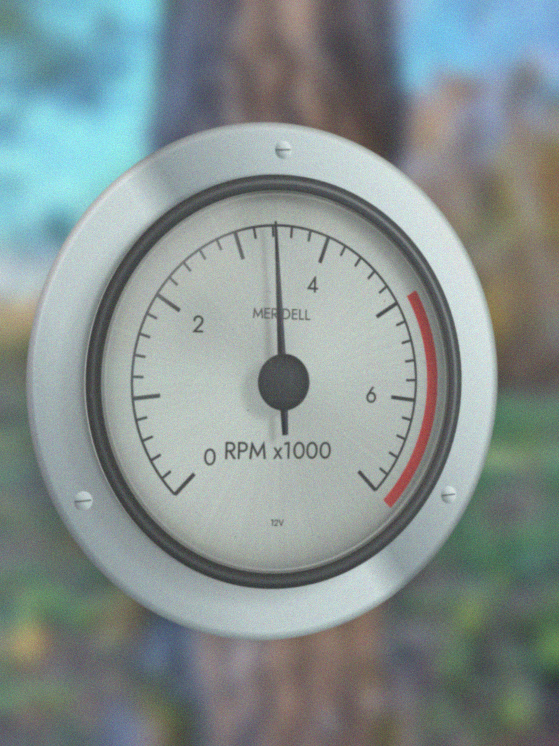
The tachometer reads 3400 (rpm)
